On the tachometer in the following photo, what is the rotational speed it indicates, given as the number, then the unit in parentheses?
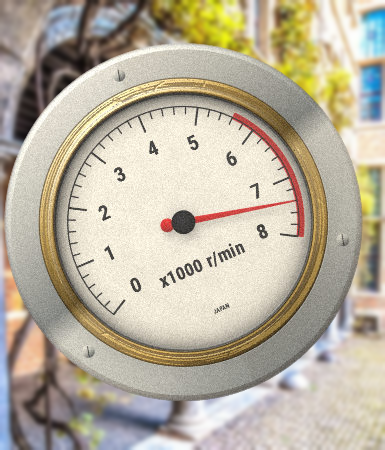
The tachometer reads 7400 (rpm)
